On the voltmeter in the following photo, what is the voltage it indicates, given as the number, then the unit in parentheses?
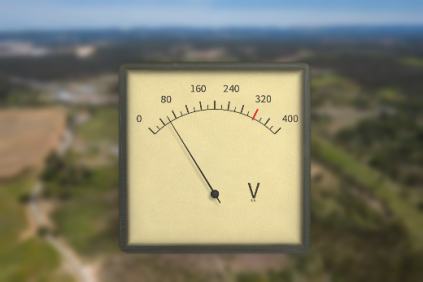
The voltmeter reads 60 (V)
